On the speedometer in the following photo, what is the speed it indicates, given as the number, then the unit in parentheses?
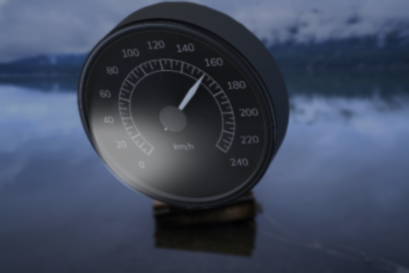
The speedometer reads 160 (km/h)
